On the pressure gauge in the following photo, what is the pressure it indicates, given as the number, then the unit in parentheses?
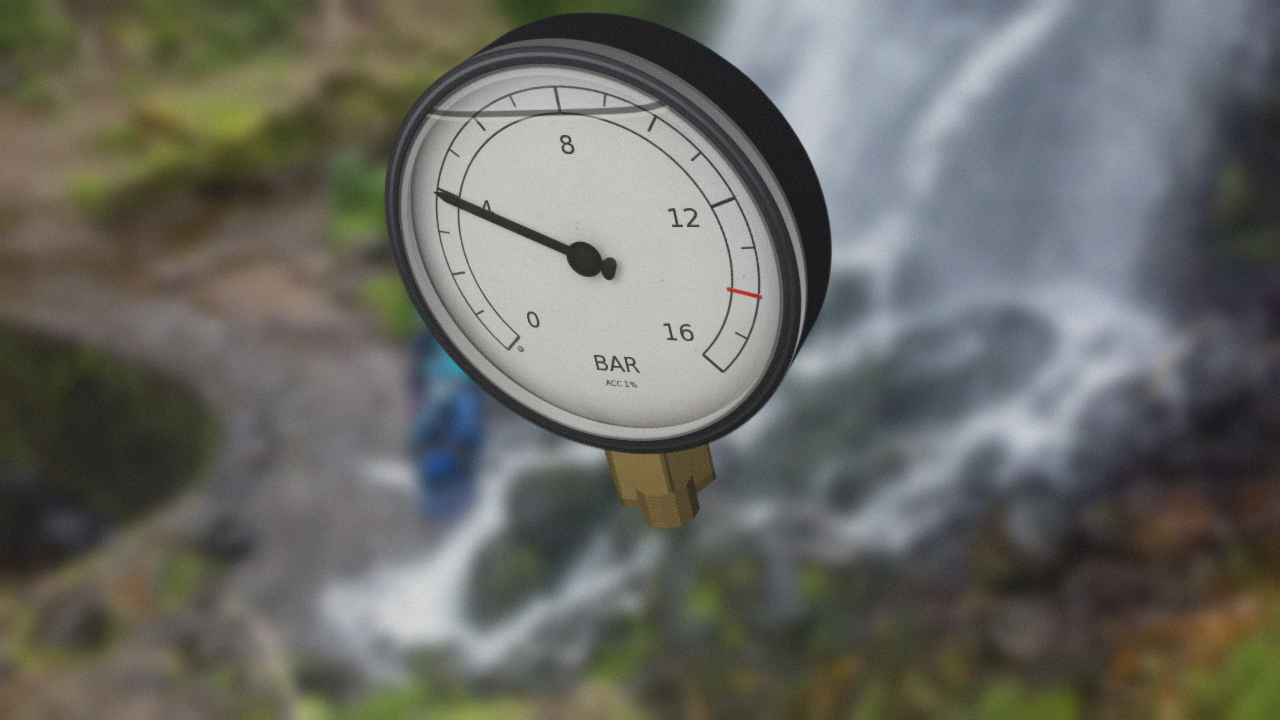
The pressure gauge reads 4 (bar)
